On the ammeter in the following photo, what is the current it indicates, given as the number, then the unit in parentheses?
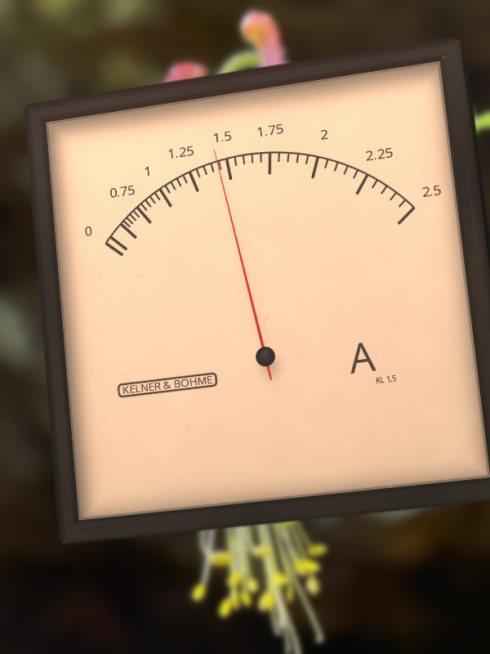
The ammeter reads 1.45 (A)
